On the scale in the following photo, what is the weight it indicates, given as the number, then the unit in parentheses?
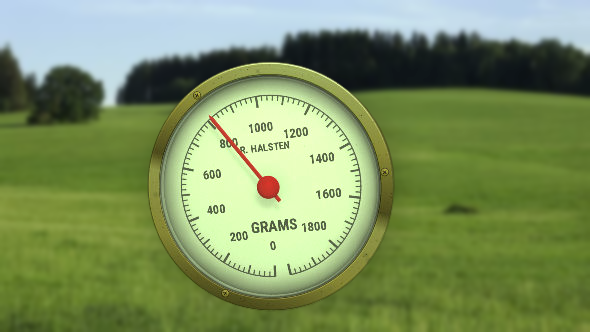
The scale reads 820 (g)
